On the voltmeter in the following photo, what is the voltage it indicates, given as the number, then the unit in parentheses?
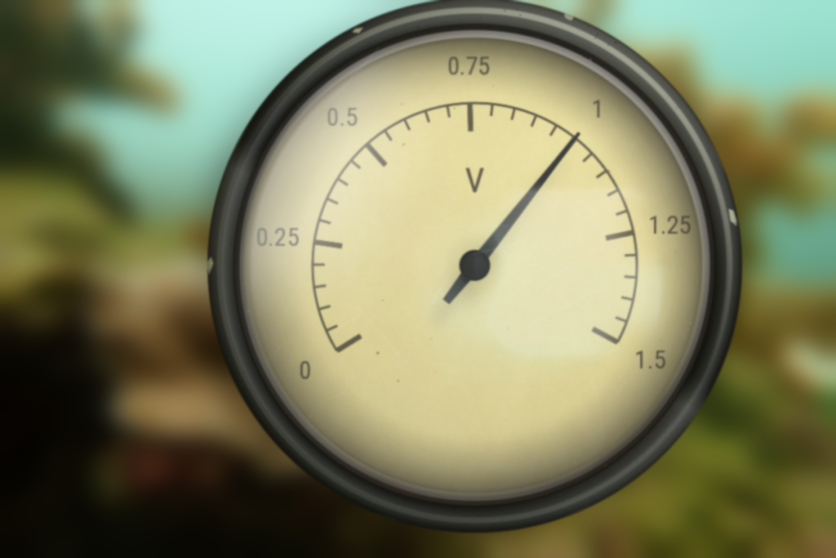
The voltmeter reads 1 (V)
